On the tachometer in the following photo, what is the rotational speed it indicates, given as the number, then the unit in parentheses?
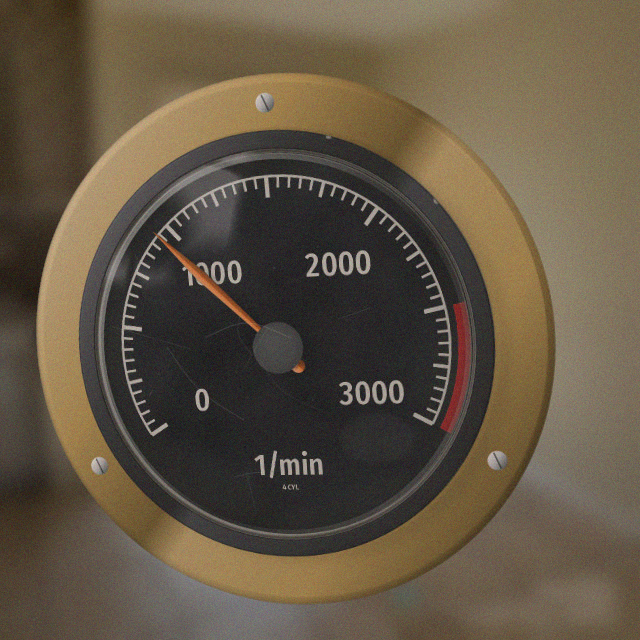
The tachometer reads 950 (rpm)
